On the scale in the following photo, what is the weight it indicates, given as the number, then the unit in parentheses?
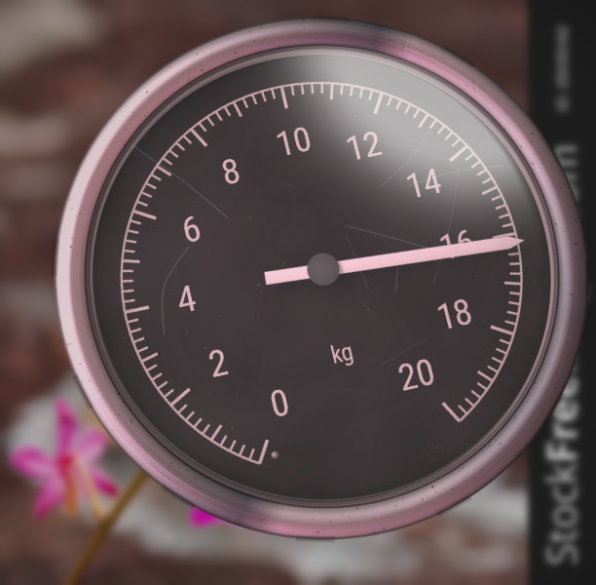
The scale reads 16.2 (kg)
